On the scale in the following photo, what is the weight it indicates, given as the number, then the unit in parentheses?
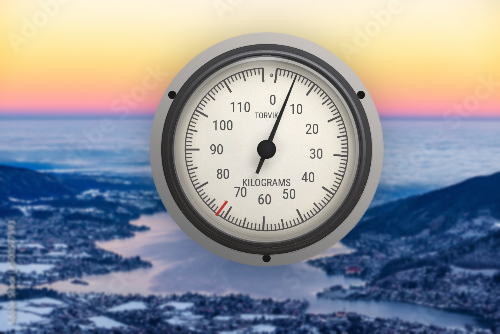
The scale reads 5 (kg)
